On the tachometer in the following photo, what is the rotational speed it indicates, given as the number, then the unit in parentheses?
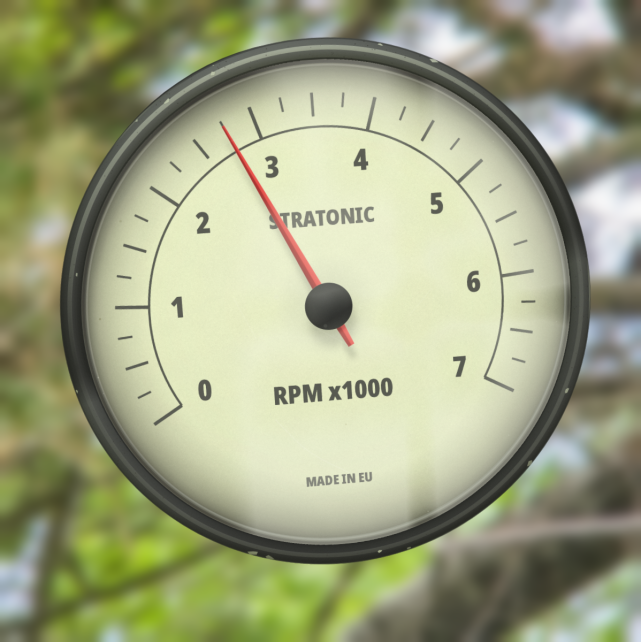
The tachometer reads 2750 (rpm)
